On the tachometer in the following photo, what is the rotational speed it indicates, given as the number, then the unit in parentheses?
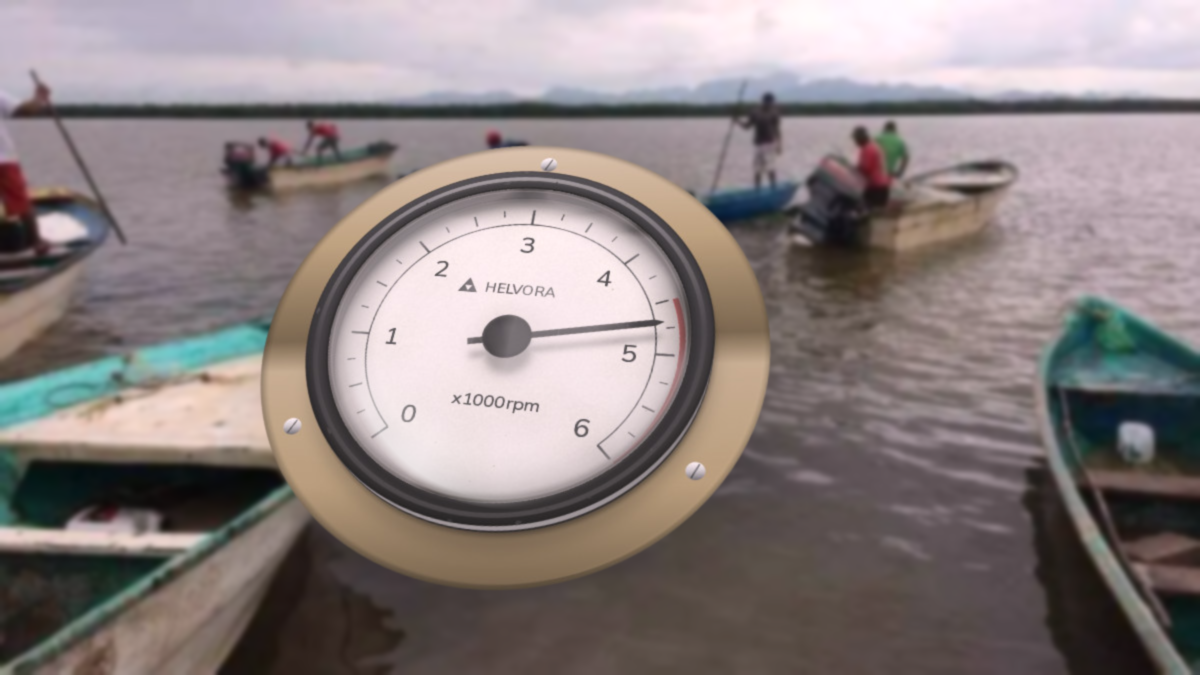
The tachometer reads 4750 (rpm)
